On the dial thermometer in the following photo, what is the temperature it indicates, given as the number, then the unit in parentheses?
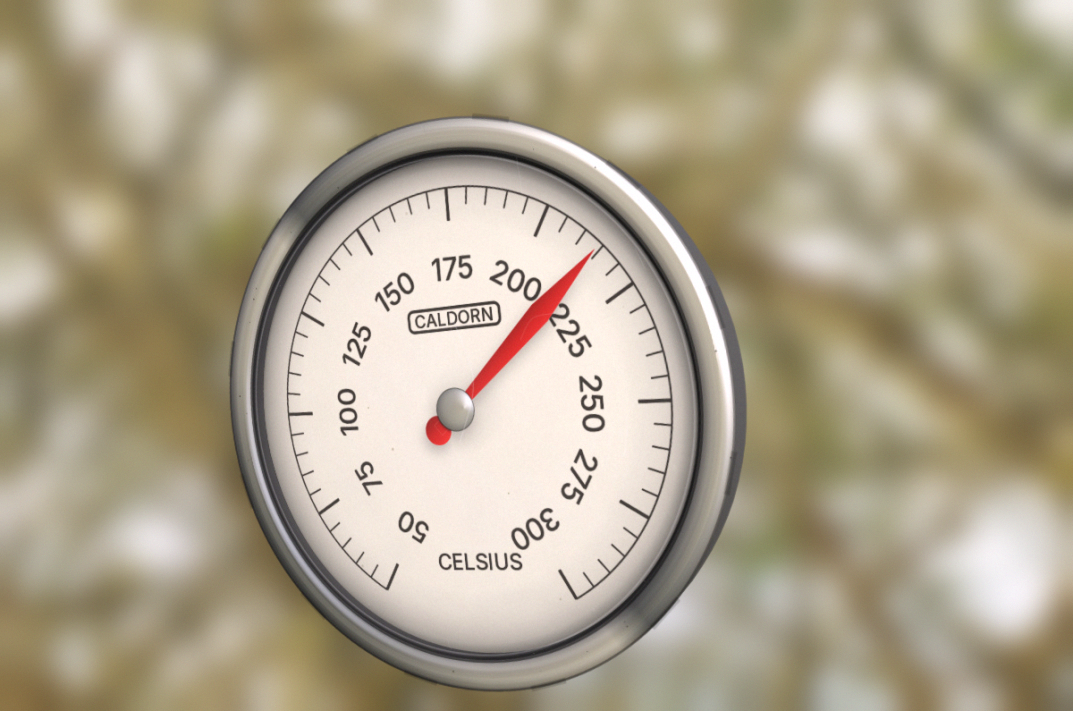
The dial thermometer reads 215 (°C)
